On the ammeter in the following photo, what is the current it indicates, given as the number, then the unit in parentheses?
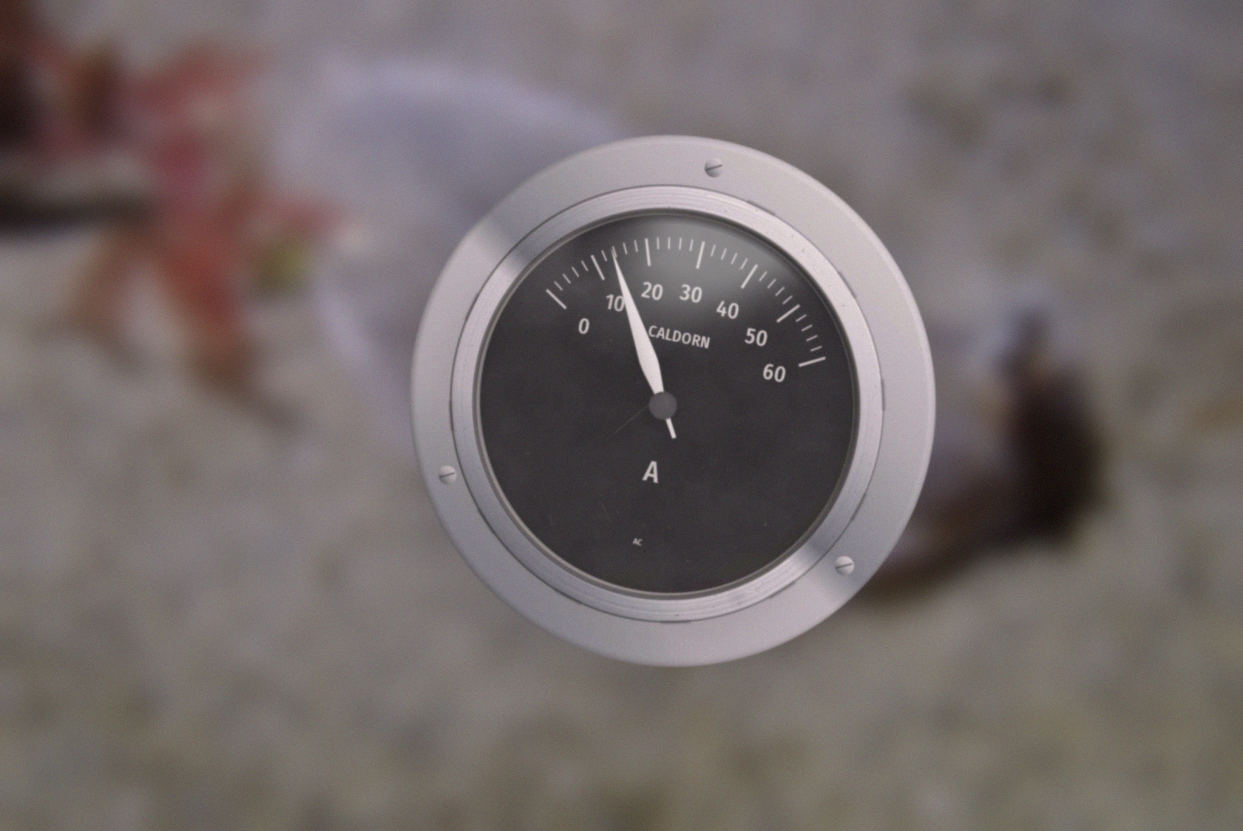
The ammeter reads 14 (A)
